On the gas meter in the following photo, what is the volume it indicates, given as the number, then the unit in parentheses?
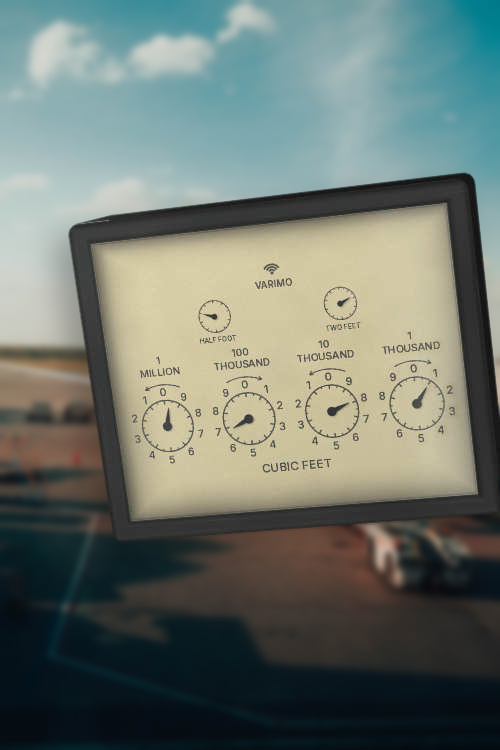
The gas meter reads 968100 (ft³)
